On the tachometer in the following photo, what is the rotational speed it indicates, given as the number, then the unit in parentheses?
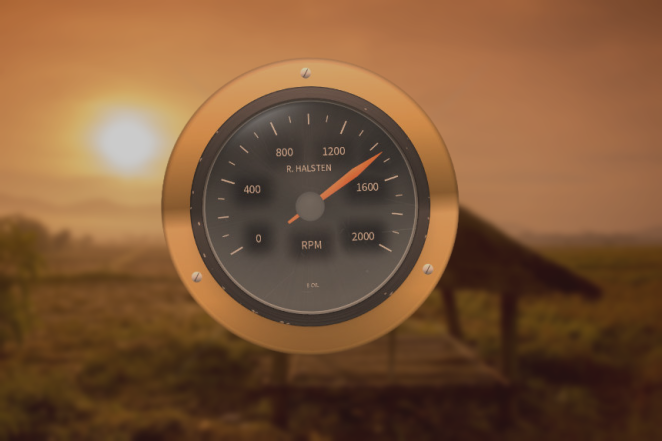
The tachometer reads 1450 (rpm)
